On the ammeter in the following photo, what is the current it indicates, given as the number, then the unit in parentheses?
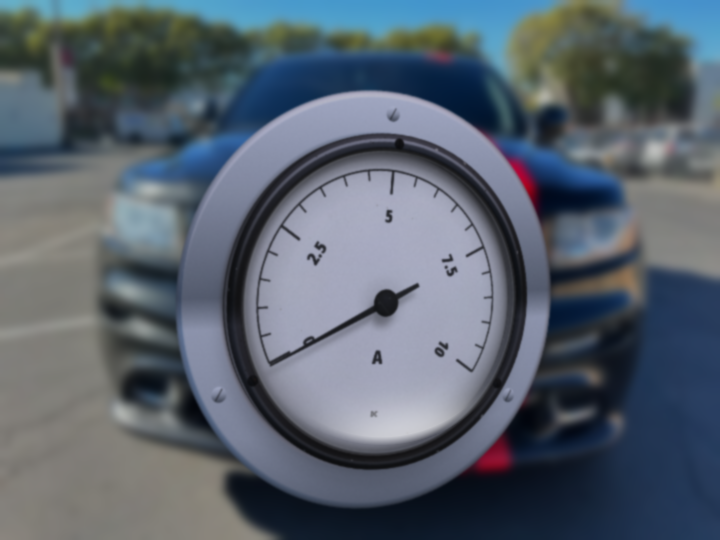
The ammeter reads 0 (A)
